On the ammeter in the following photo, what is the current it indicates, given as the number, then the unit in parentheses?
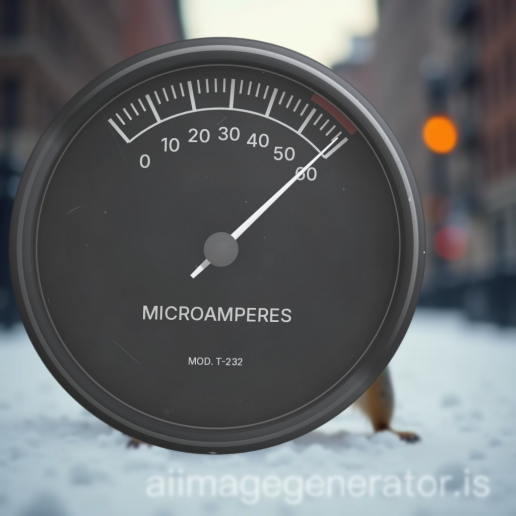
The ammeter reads 58 (µA)
